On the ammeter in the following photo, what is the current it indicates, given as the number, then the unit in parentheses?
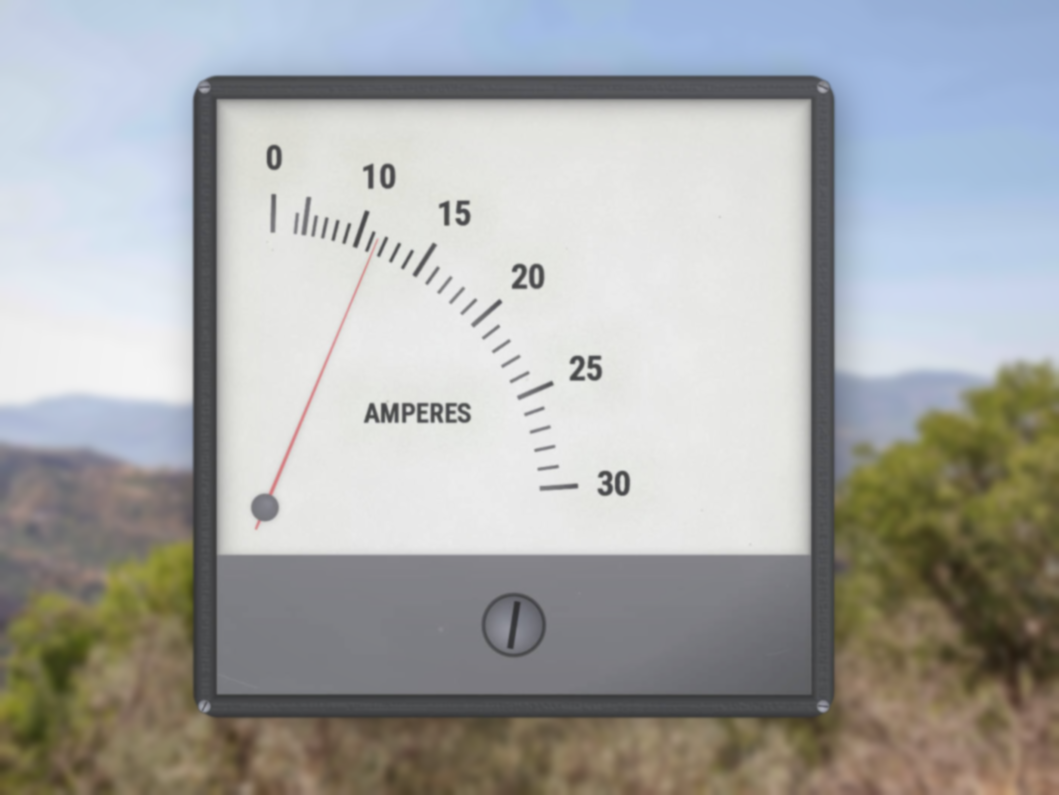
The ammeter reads 11.5 (A)
